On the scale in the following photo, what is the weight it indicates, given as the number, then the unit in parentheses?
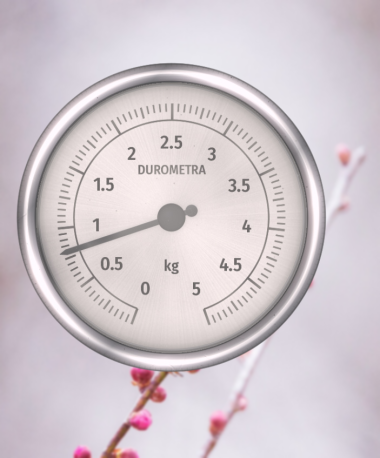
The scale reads 0.8 (kg)
